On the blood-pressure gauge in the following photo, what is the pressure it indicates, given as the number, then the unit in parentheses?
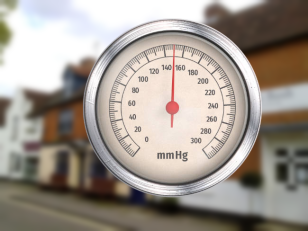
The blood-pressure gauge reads 150 (mmHg)
